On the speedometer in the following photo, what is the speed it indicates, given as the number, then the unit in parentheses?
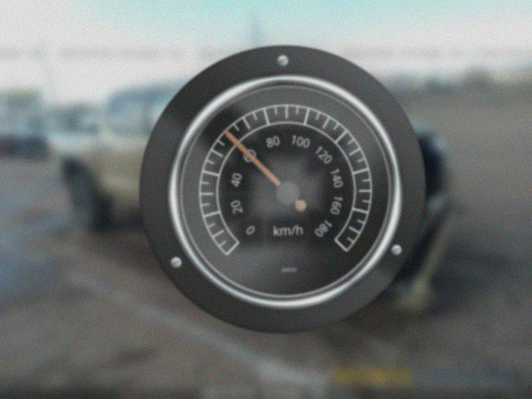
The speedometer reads 60 (km/h)
